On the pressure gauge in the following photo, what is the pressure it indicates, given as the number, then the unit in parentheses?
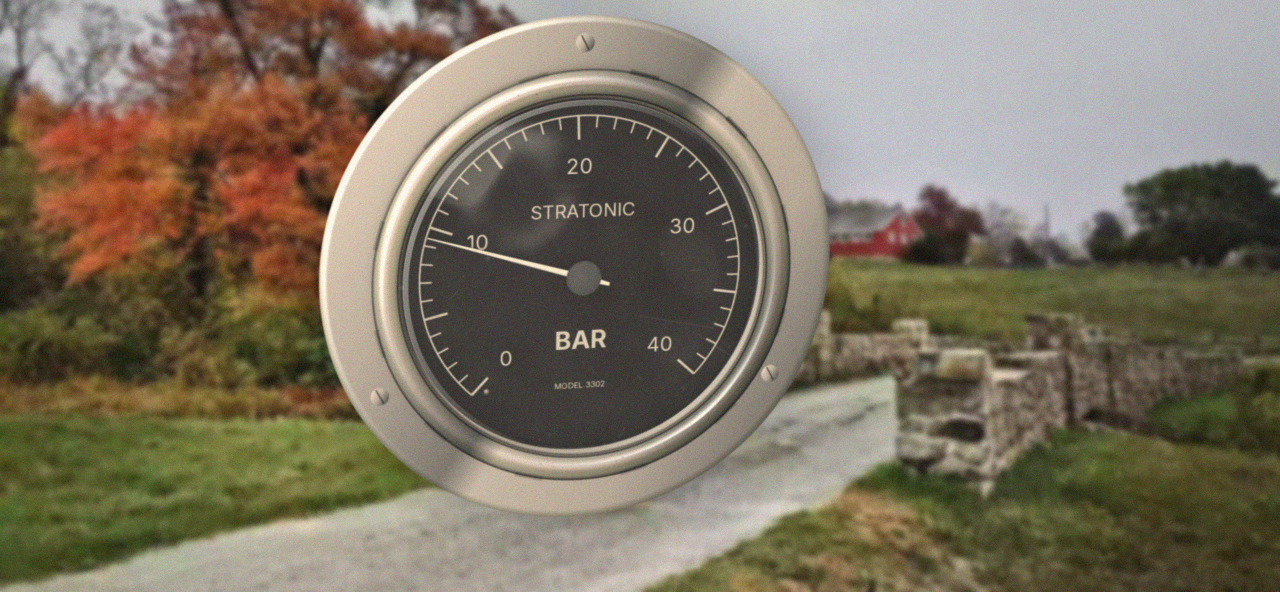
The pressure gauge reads 9.5 (bar)
